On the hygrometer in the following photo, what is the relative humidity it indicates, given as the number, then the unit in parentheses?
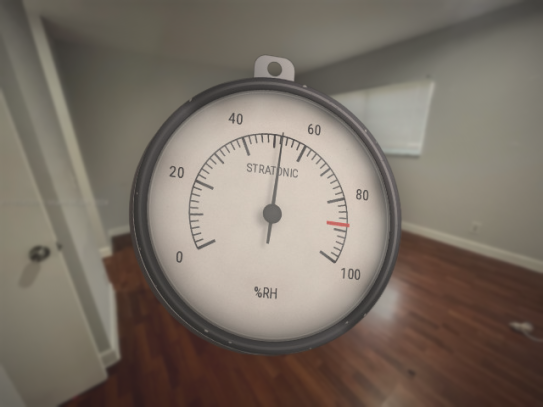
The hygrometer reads 52 (%)
